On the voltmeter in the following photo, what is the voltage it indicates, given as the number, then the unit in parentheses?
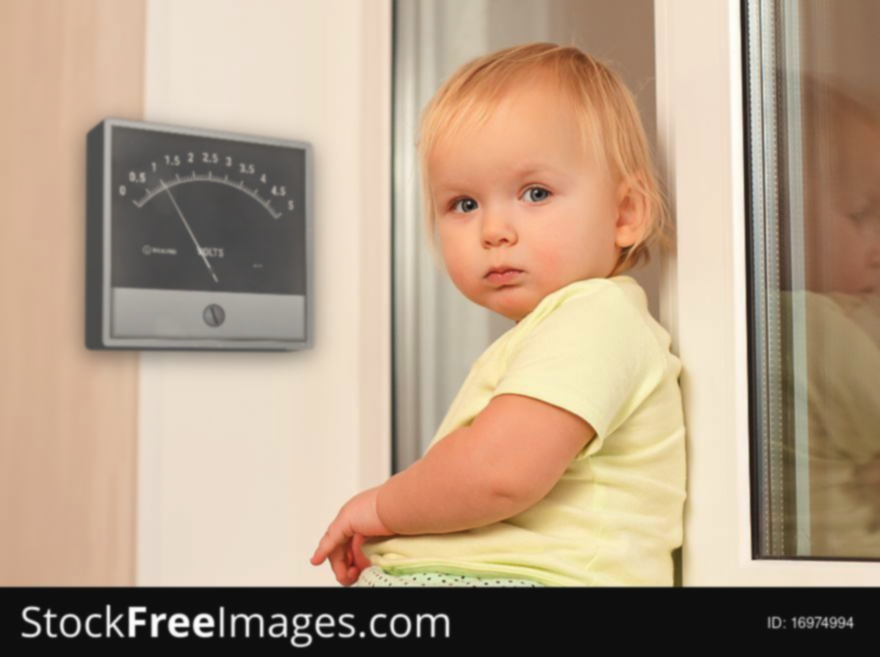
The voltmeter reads 1 (V)
